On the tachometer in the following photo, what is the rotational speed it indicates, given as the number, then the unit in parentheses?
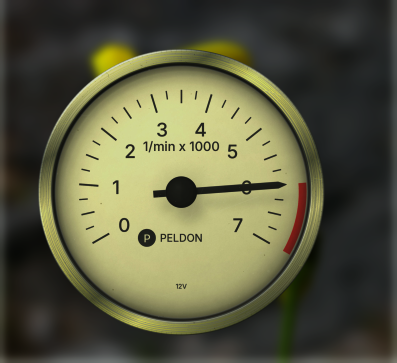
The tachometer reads 6000 (rpm)
